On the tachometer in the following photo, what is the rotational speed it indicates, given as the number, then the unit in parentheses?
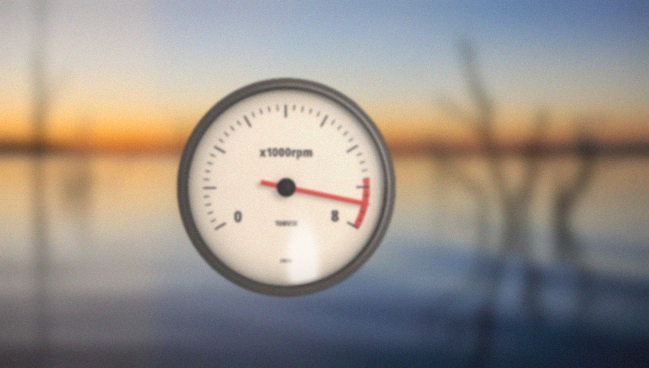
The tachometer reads 7400 (rpm)
